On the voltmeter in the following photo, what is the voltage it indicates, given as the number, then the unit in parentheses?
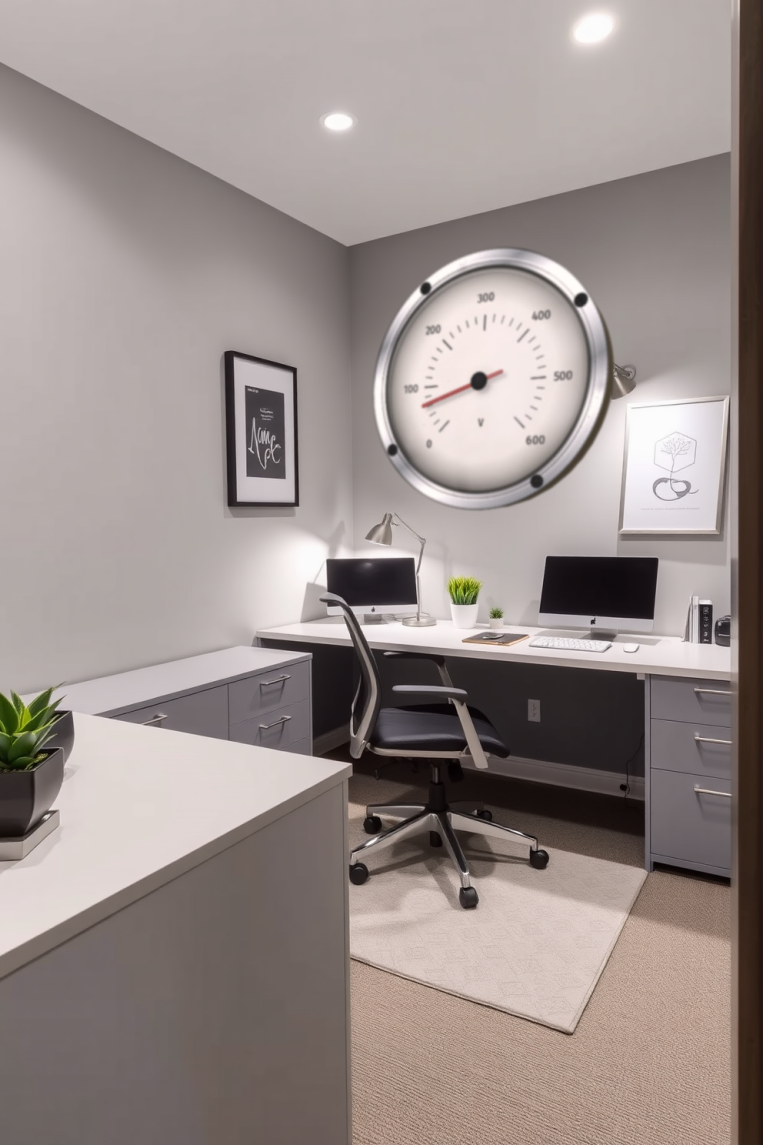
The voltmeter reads 60 (V)
